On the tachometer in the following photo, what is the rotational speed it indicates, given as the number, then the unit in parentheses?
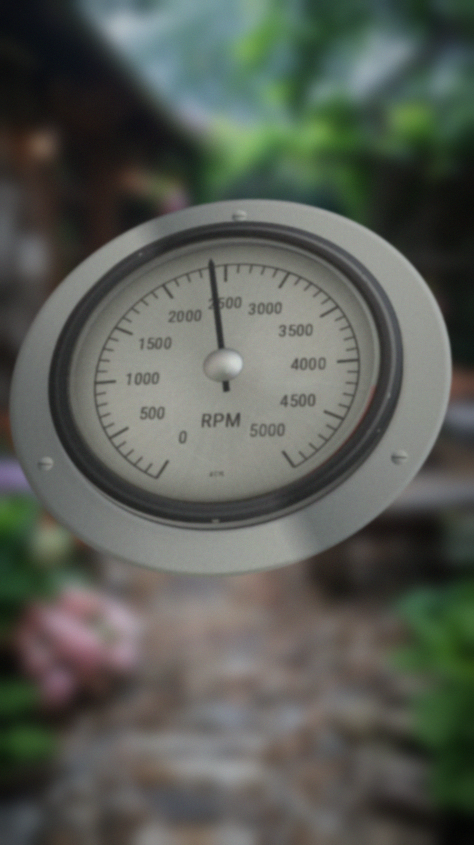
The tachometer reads 2400 (rpm)
